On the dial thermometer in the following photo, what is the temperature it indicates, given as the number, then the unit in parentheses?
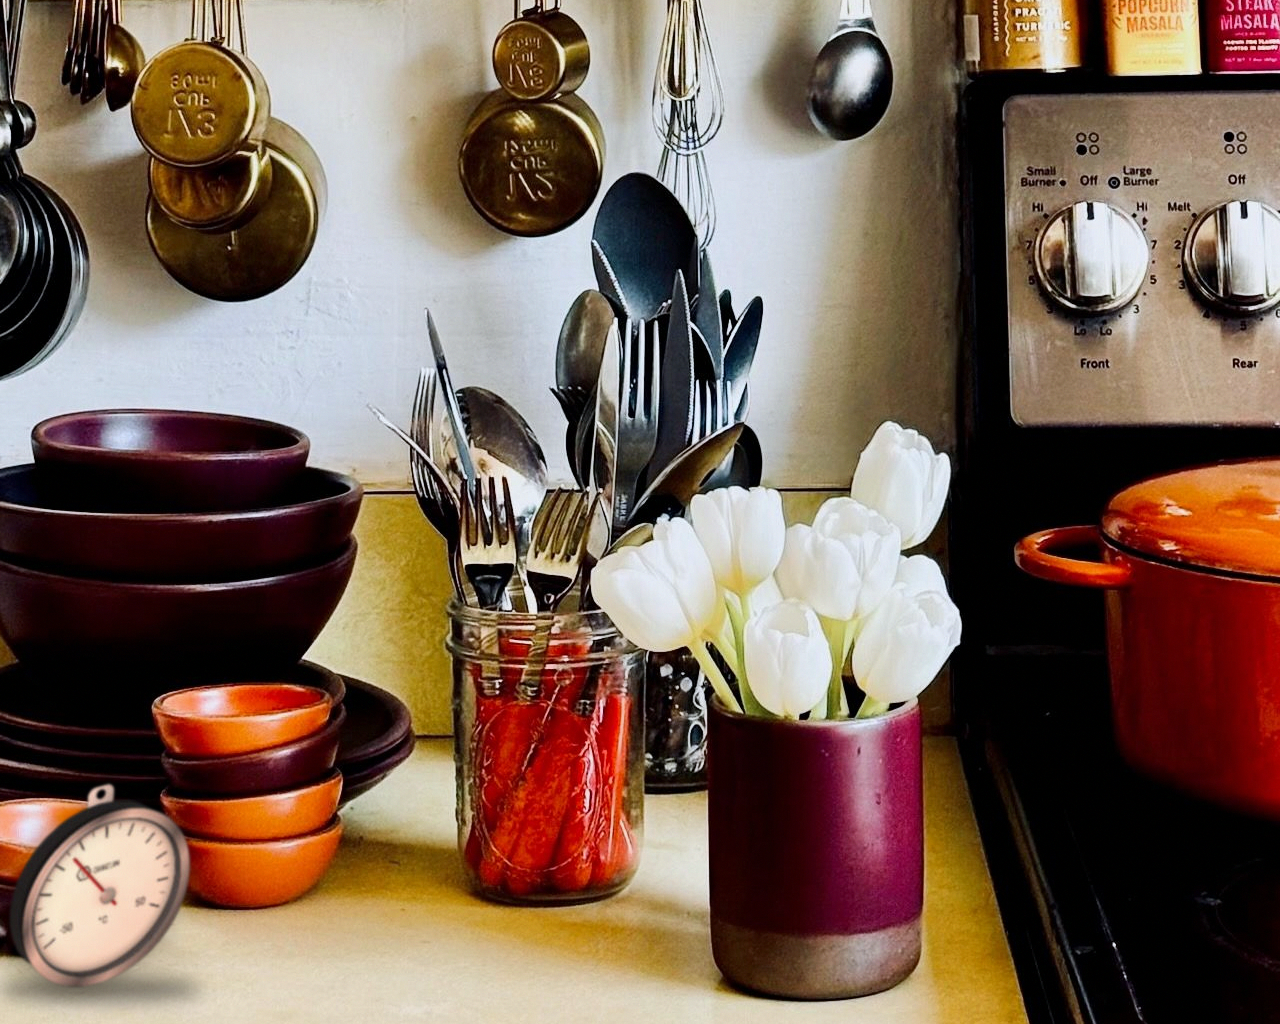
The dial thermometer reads -15 (°C)
